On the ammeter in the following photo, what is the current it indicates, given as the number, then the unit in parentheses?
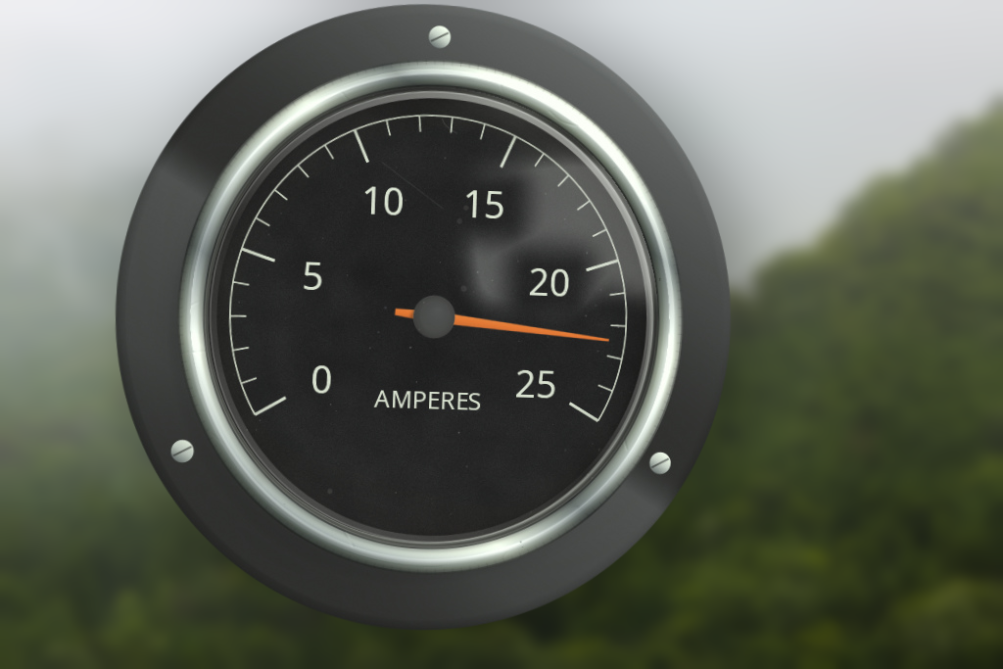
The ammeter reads 22.5 (A)
